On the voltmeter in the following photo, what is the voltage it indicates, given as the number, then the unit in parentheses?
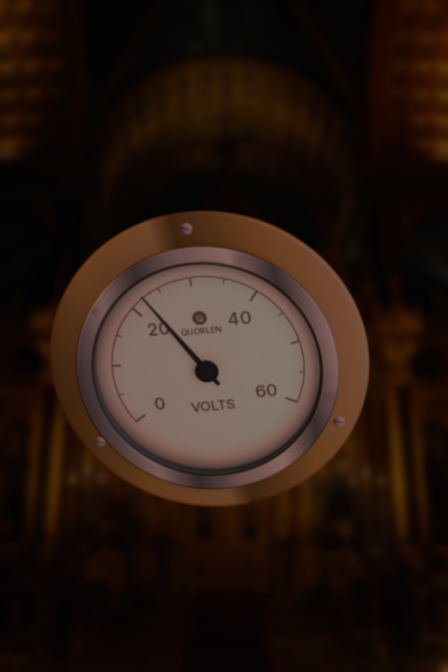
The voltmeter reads 22.5 (V)
